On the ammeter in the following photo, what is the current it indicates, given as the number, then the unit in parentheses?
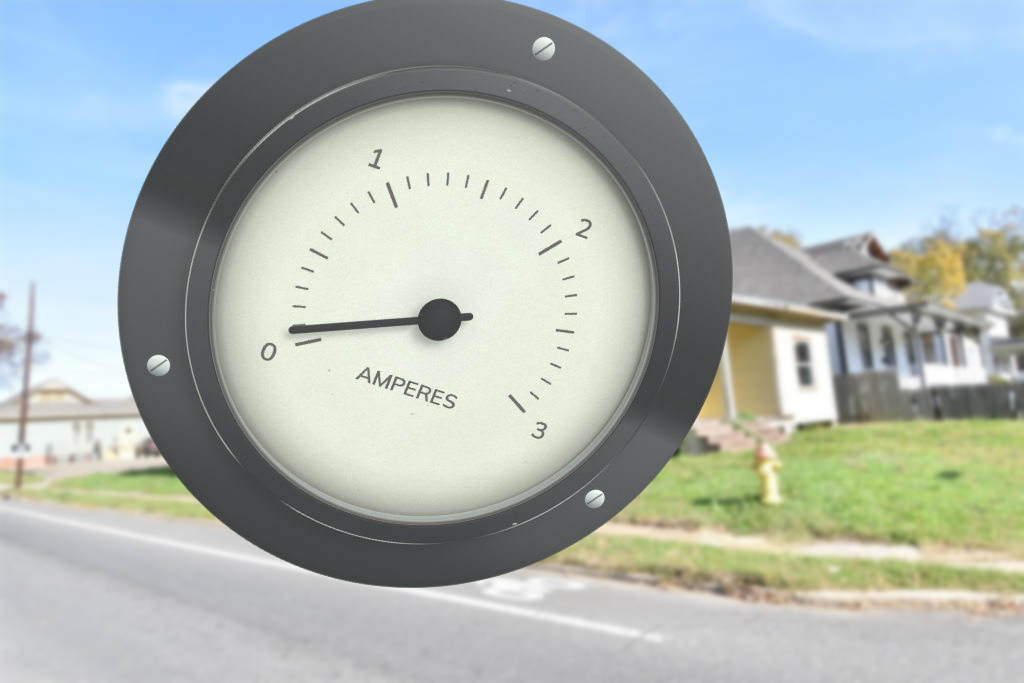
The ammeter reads 0.1 (A)
